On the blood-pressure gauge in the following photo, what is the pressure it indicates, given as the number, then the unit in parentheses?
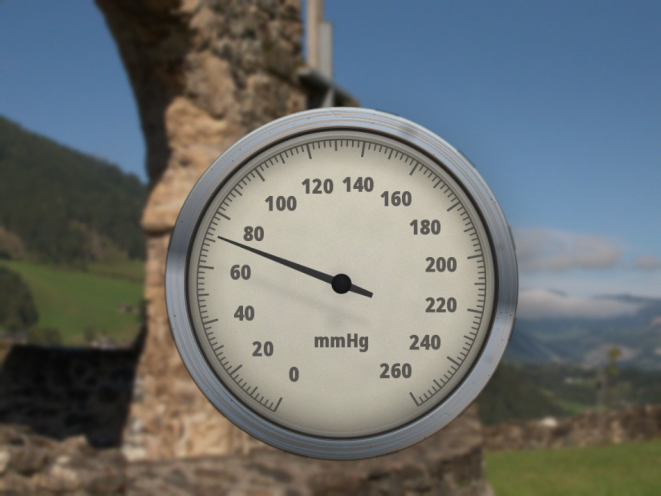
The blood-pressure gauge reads 72 (mmHg)
